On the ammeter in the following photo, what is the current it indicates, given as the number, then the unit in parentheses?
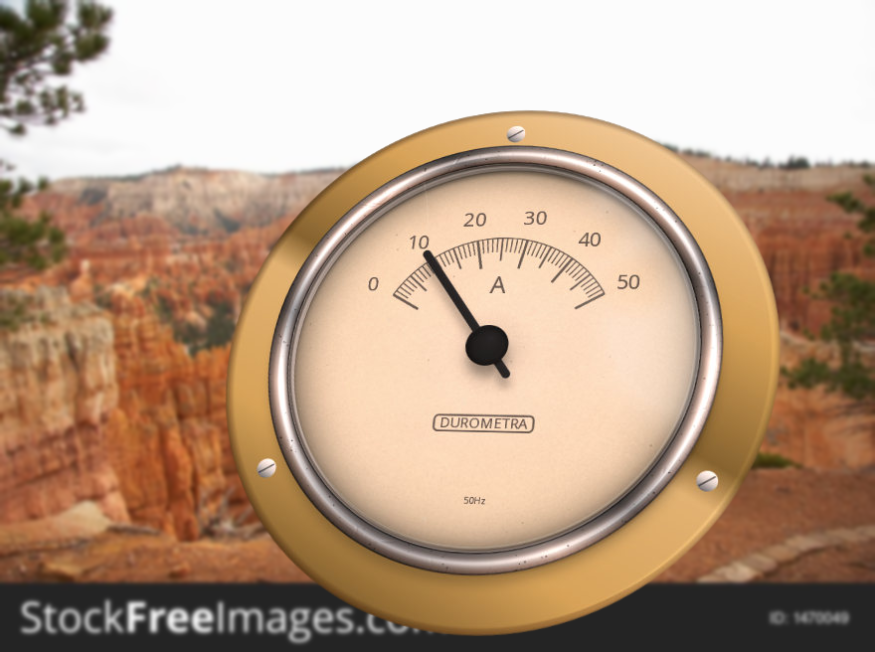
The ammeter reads 10 (A)
